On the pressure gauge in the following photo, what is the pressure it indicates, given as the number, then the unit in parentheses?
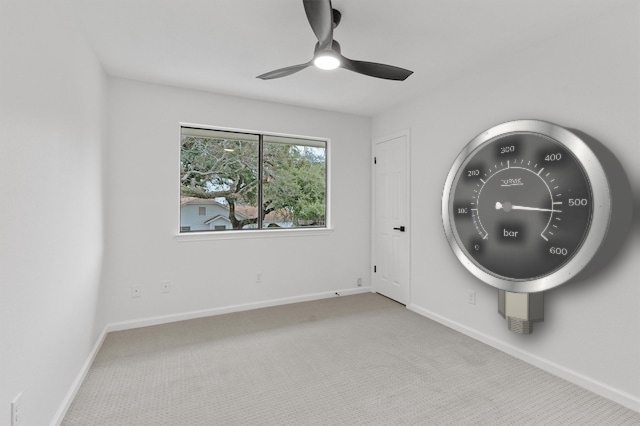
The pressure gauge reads 520 (bar)
